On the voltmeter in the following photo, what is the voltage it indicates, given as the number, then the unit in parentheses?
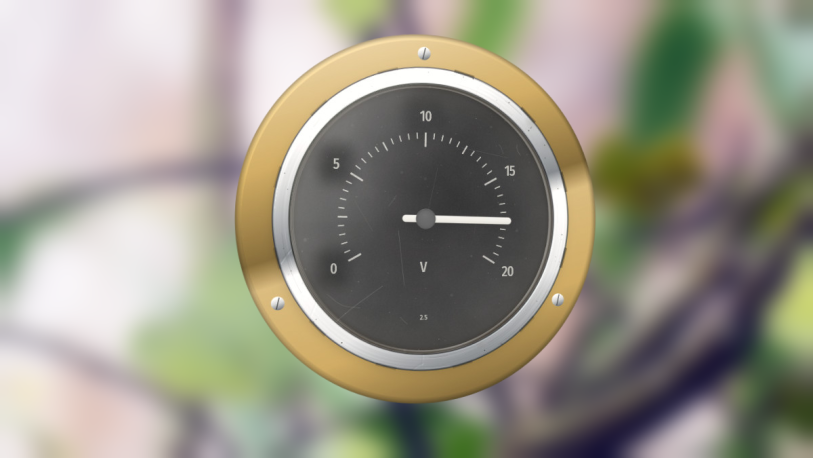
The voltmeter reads 17.5 (V)
